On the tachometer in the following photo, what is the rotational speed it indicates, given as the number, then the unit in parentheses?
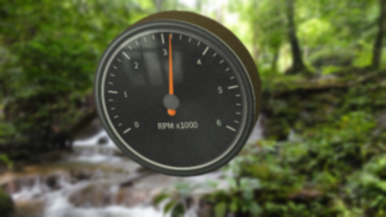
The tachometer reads 3200 (rpm)
